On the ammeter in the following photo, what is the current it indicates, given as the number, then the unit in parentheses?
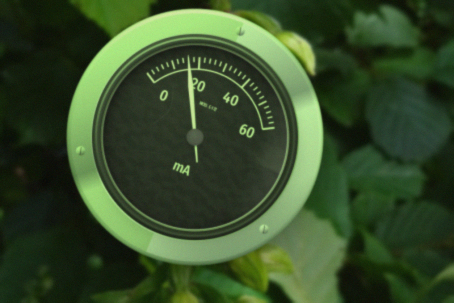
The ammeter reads 16 (mA)
